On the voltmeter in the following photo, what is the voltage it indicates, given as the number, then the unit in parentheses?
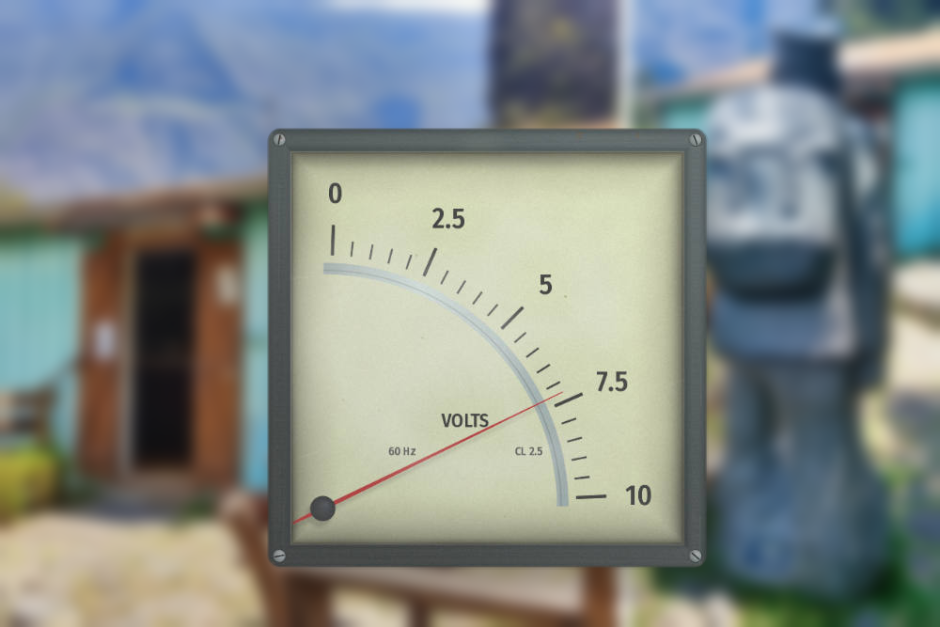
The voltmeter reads 7.25 (V)
